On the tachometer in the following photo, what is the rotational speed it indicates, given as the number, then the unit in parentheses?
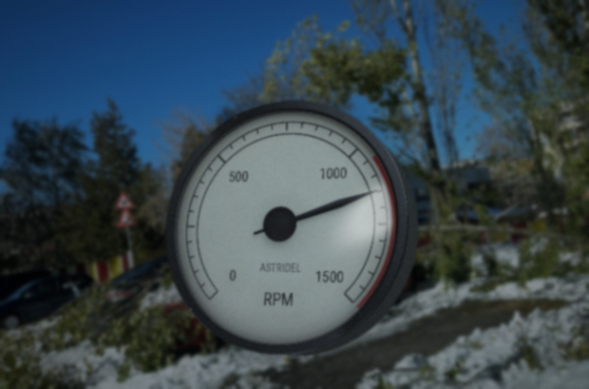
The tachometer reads 1150 (rpm)
